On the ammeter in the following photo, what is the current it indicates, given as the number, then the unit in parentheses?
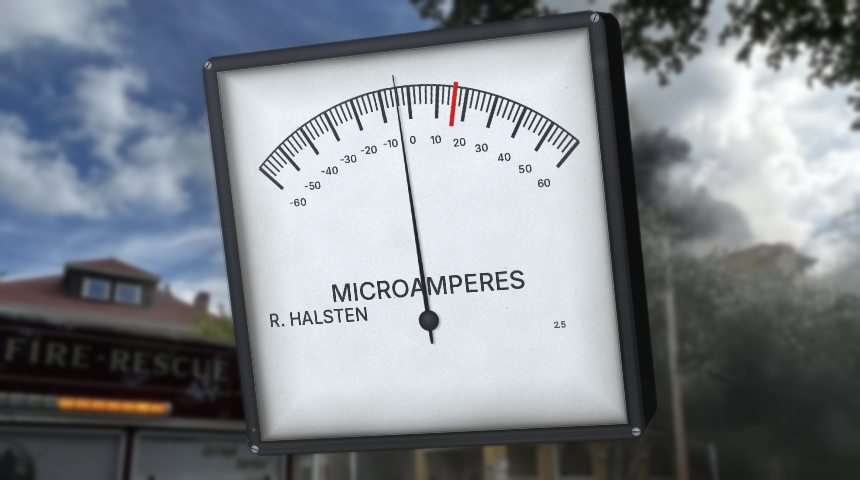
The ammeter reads -4 (µA)
